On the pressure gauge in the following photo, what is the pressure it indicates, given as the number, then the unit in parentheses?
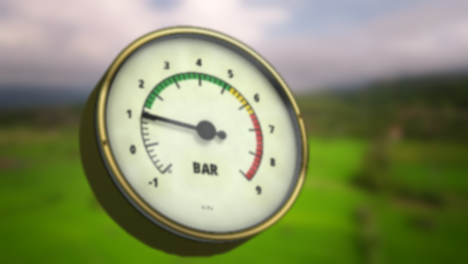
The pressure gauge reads 1 (bar)
